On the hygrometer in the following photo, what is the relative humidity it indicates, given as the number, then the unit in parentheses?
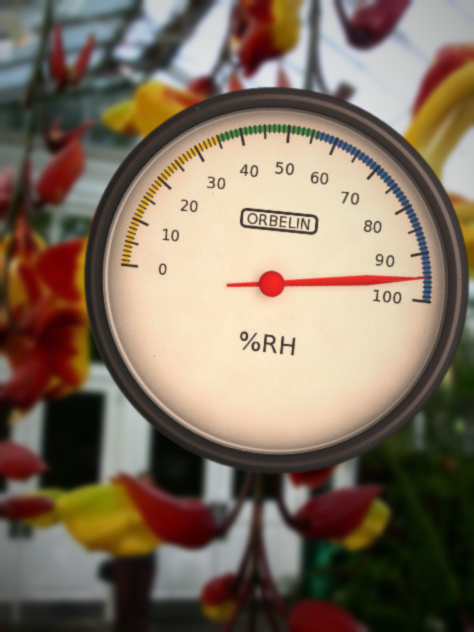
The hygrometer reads 95 (%)
